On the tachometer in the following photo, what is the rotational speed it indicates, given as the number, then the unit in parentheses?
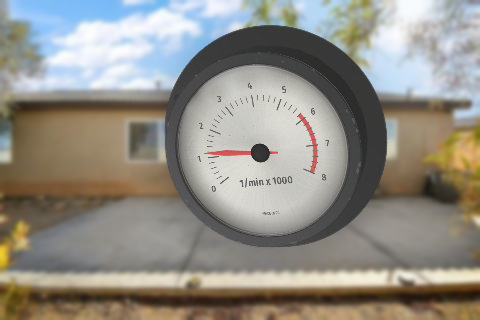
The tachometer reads 1200 (rpm)
